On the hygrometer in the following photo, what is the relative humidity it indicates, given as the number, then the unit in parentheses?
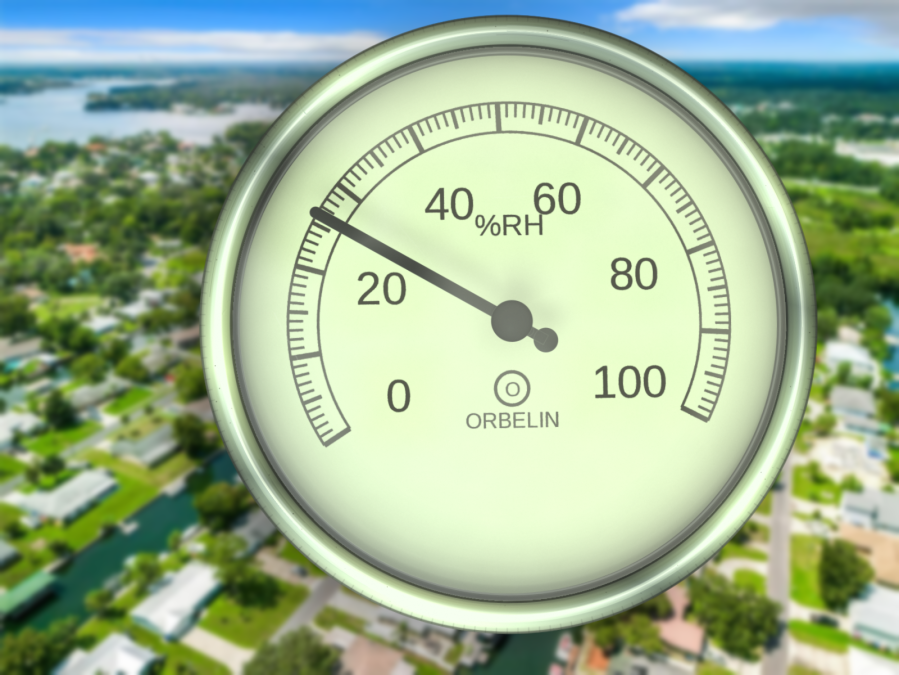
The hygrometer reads 26 (%)
